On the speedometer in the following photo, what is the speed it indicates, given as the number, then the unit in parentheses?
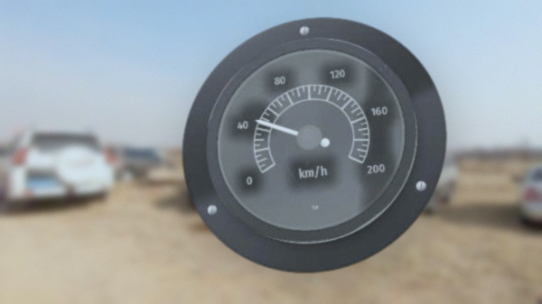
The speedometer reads 45 (km/h)
